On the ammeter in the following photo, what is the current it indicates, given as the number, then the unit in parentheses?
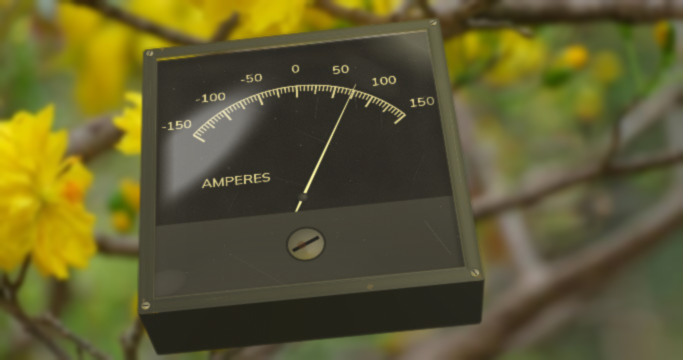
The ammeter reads 75 (A)
